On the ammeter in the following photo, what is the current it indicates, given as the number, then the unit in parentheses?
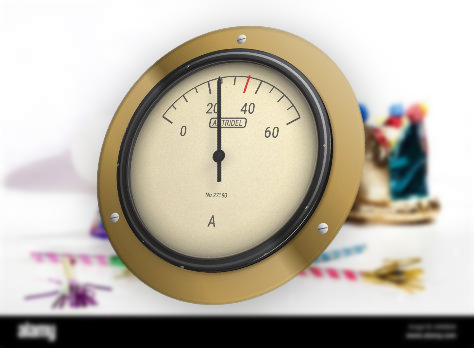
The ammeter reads 25 (A)
